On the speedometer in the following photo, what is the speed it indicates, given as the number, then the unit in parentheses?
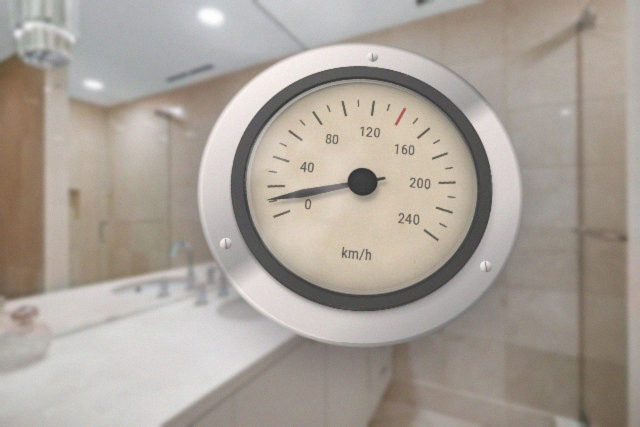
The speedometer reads 10 (km/h)
